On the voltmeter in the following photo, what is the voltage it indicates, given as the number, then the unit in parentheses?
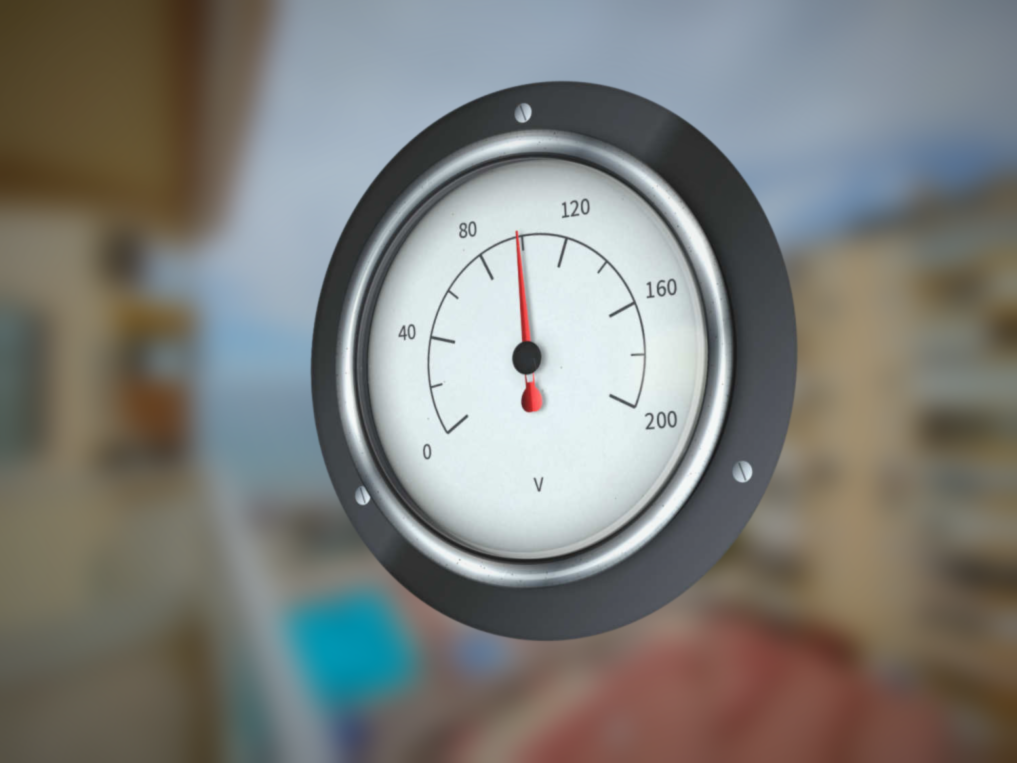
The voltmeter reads 100 (V)
